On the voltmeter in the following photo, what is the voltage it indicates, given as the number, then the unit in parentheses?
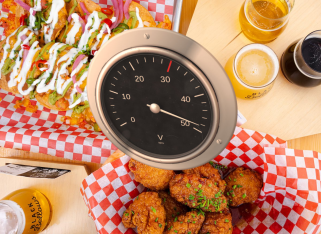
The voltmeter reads 48 (V)
